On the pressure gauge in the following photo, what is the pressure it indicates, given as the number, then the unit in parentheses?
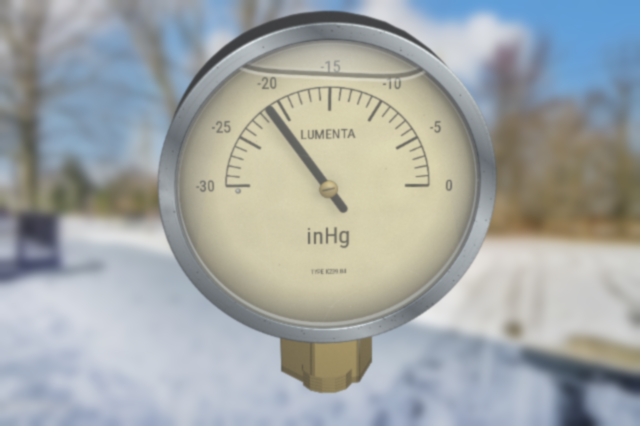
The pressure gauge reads -21 (inHg)
